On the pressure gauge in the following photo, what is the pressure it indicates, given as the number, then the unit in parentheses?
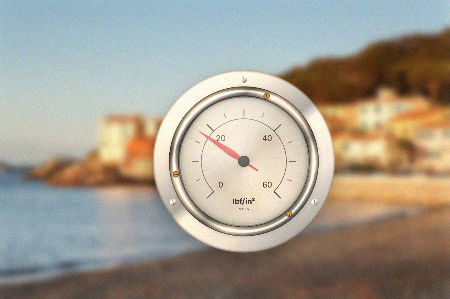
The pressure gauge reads 17.5 (psi)
